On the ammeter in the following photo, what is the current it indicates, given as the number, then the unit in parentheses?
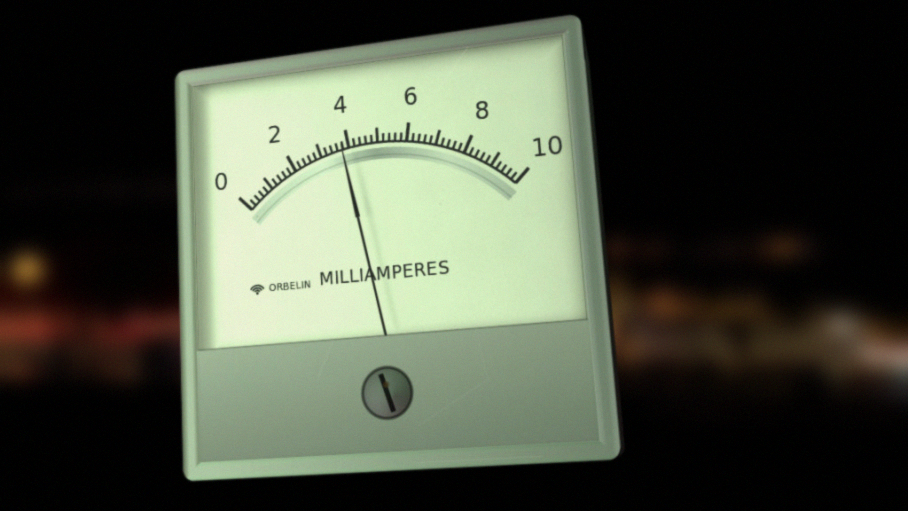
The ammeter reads 3.8 (mA)
